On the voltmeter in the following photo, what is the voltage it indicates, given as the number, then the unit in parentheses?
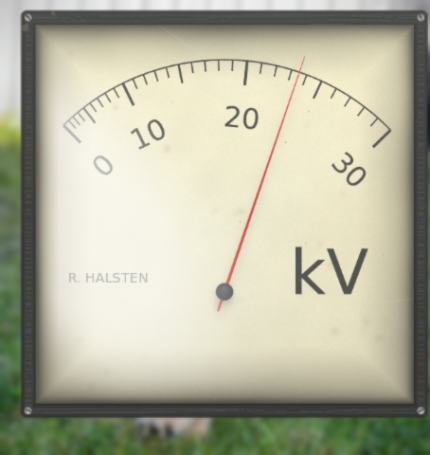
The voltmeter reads 23.5 (kV)
